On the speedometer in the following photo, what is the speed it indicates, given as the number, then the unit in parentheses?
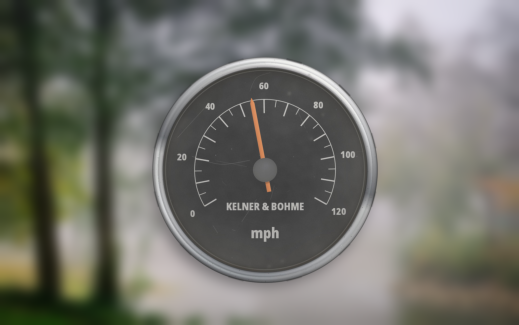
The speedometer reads 55 (mph)
